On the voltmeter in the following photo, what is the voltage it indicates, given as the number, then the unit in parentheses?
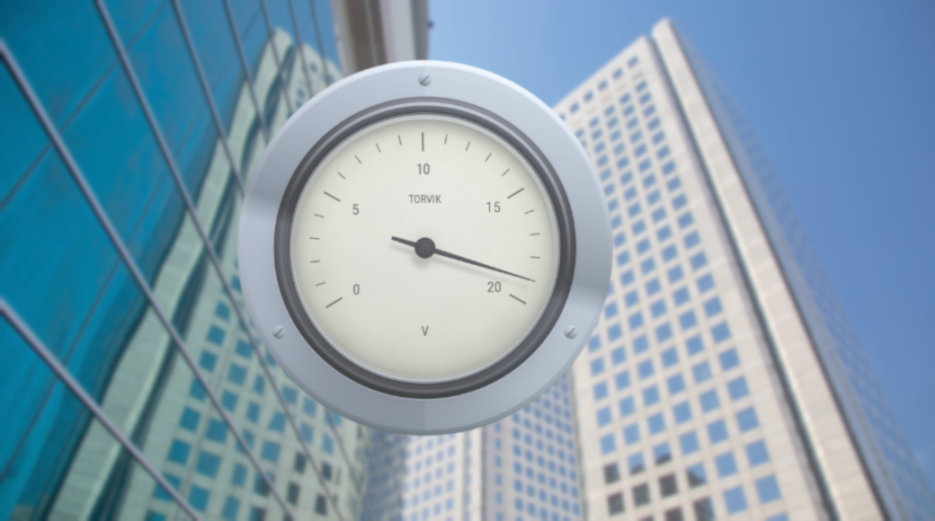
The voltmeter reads 19 (V)
